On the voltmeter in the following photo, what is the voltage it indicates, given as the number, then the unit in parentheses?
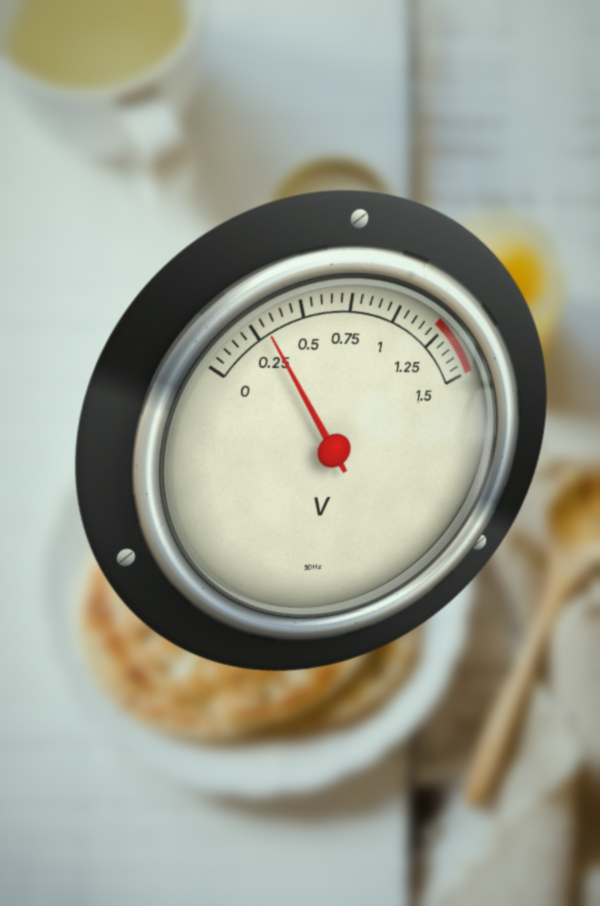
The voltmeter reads 0.3 (V)
